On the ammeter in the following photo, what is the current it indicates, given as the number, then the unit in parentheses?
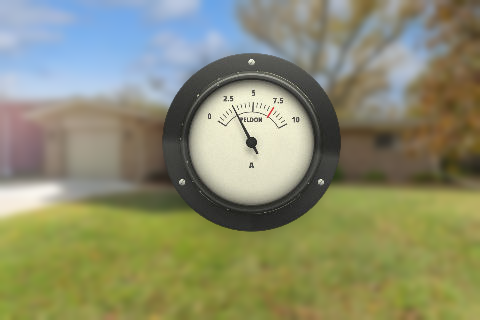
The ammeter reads 2.5 (A)
